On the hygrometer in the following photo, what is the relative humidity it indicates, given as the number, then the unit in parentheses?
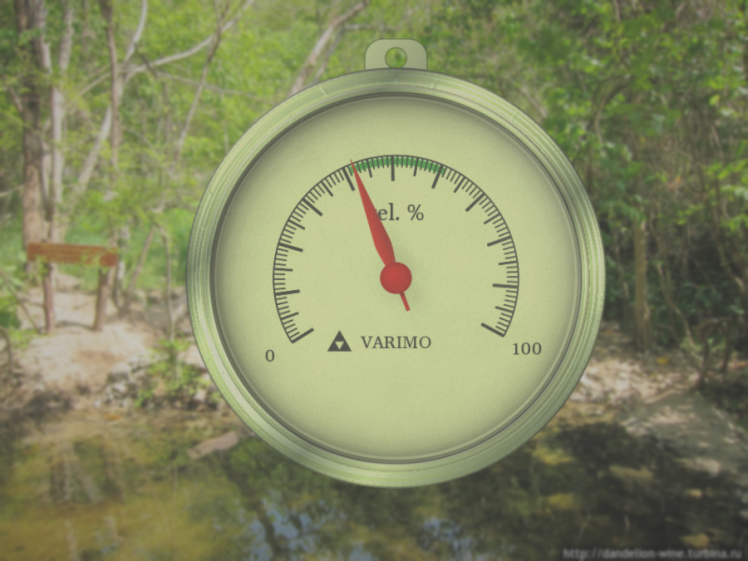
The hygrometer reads 42 (%)
